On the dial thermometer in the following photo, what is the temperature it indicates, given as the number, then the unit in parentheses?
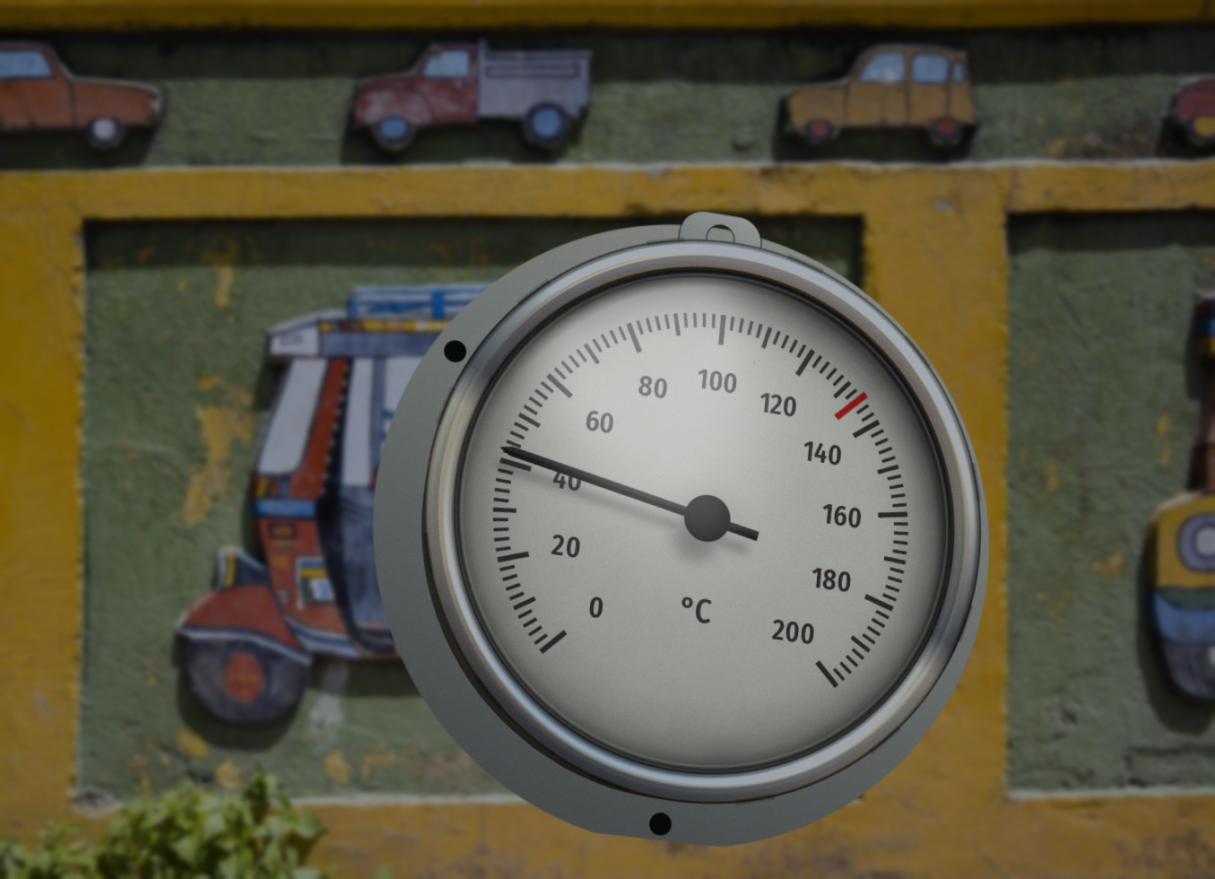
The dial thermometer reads 42 (°C)
